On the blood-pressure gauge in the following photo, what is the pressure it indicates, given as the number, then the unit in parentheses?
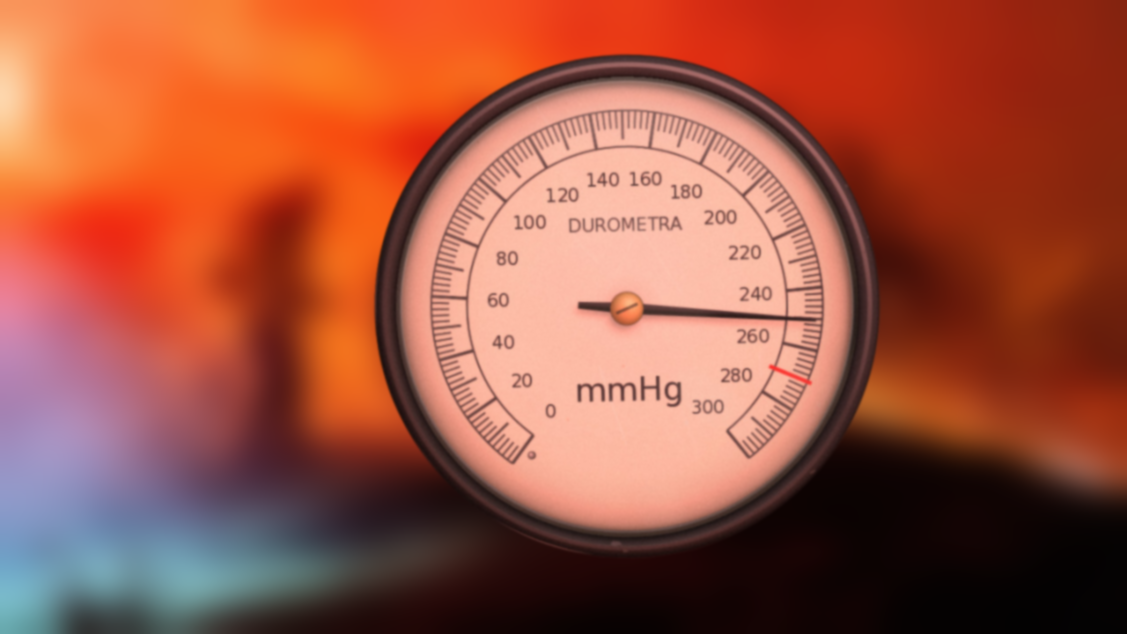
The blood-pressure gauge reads 250 (mmHg)
